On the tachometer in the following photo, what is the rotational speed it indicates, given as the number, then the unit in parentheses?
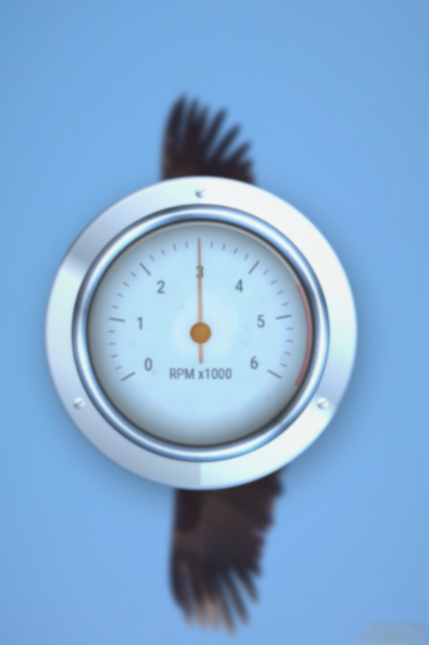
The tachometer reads 3000 (rpm)
